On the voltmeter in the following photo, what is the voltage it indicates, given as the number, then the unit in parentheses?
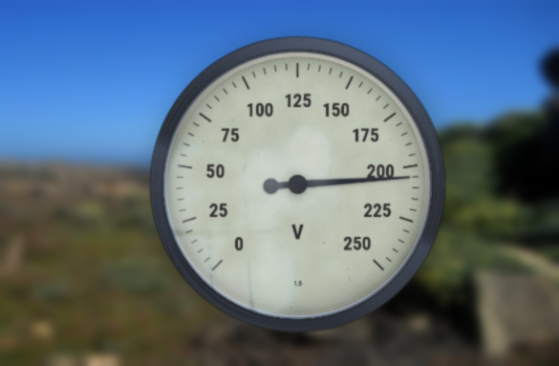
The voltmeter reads 205 (V)
